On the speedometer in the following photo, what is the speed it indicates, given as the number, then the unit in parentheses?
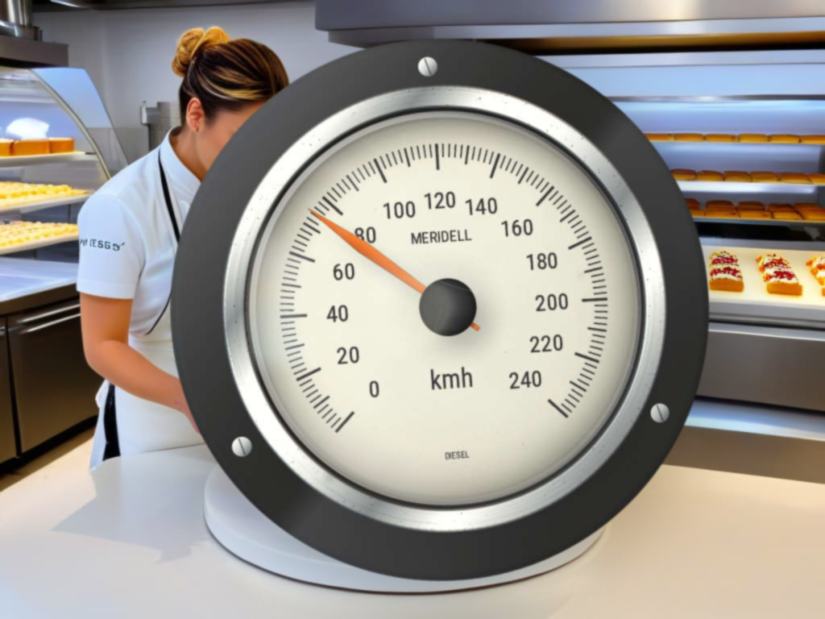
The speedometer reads 74 (km/h)
